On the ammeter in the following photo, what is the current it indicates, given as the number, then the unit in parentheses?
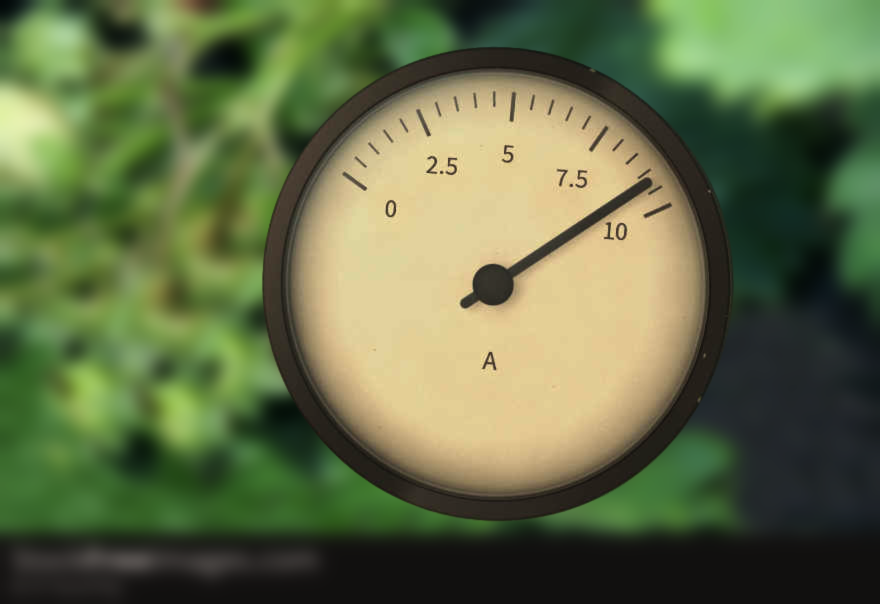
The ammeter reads 9.25 (A)
